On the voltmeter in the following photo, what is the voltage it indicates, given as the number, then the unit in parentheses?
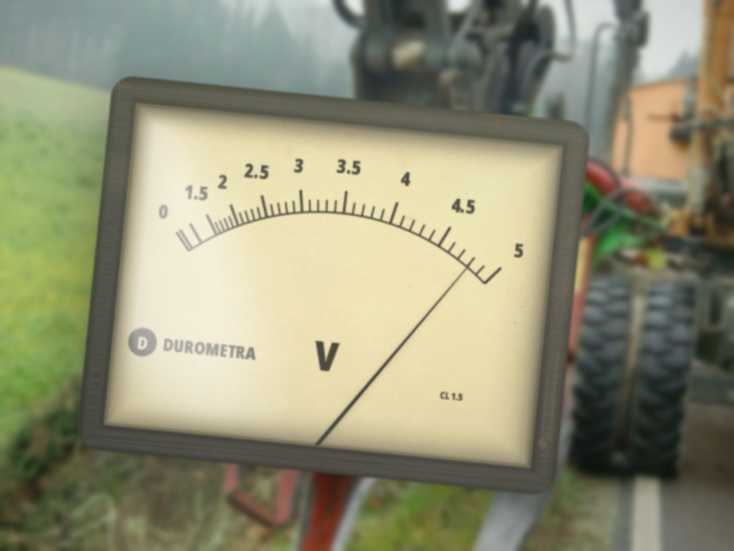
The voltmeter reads 4.8 (V)
